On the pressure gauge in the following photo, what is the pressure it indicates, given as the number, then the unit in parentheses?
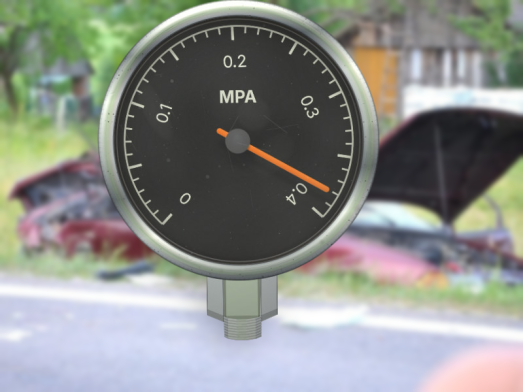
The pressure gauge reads 0.38 (MPa)
